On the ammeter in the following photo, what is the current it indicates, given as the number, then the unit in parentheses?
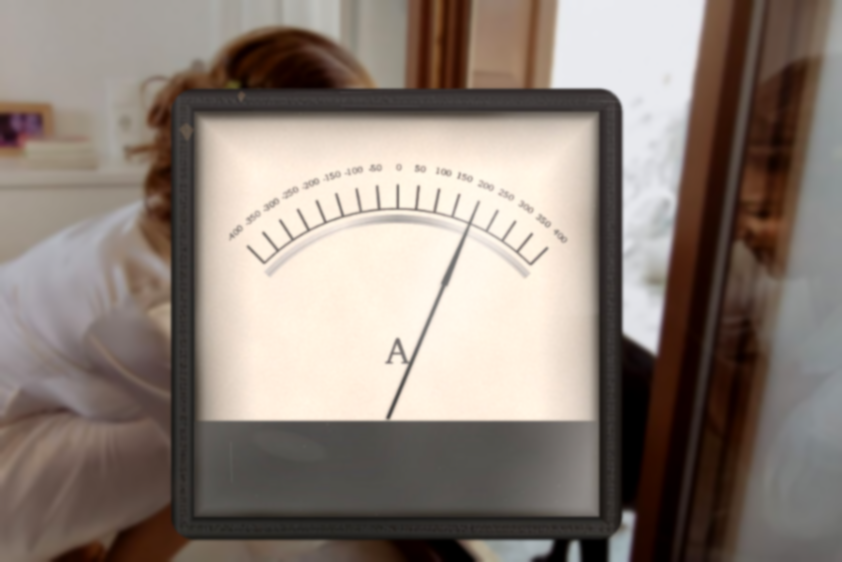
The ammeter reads 200 (A)
